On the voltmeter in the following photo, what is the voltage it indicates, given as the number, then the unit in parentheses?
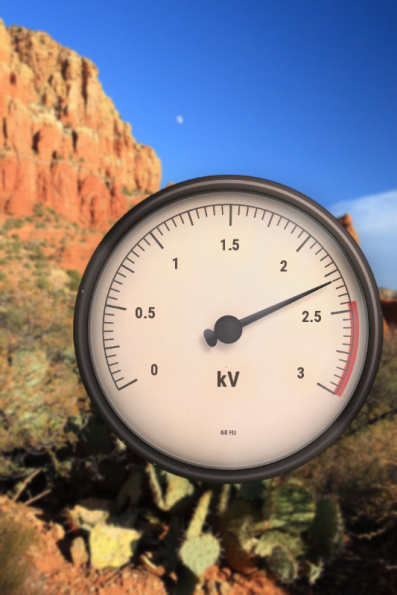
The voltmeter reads 2.3 (kV)
